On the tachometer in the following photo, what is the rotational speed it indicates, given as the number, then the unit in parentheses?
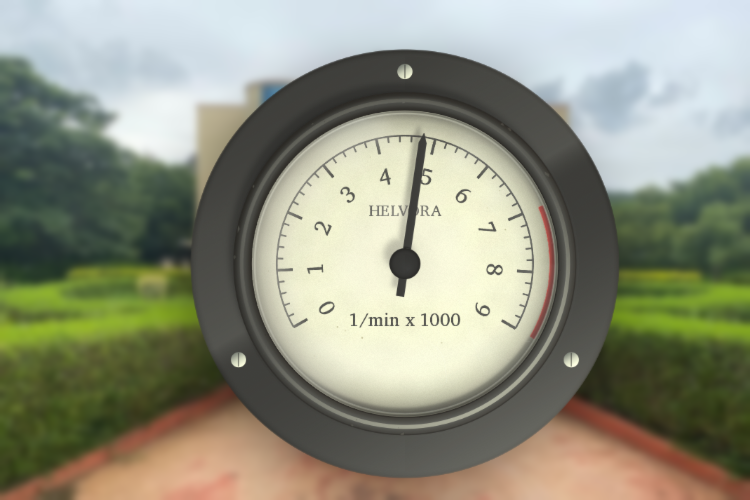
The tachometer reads 4800 (rpm)
